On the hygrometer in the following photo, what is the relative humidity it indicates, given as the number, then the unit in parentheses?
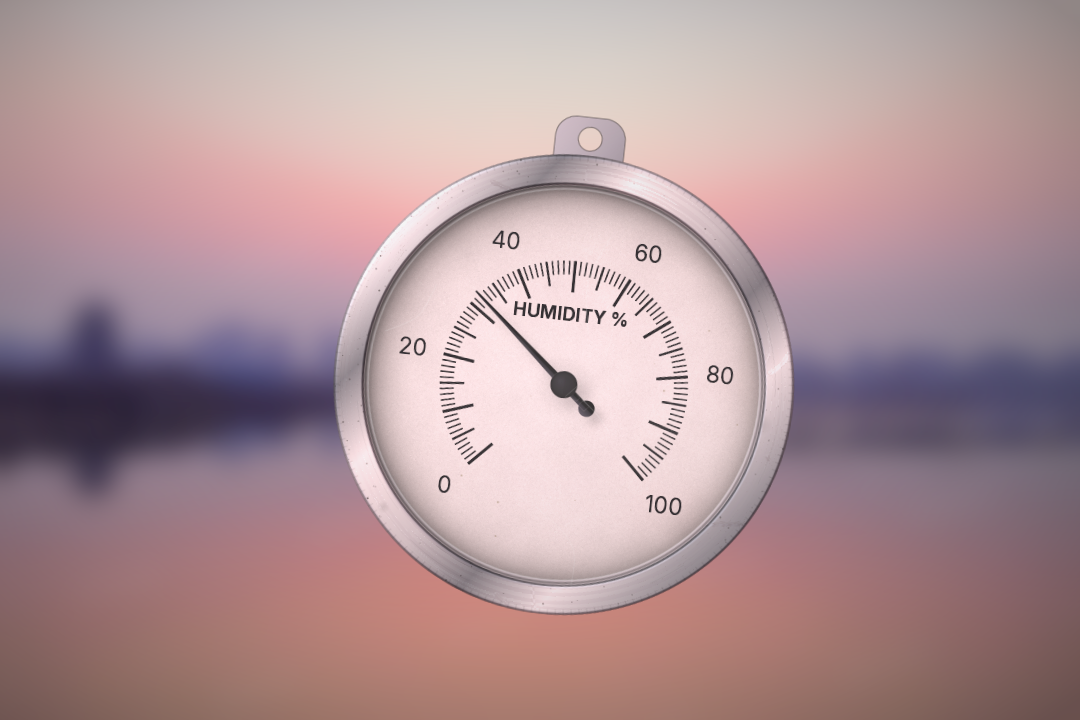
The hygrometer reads 32 (%)
